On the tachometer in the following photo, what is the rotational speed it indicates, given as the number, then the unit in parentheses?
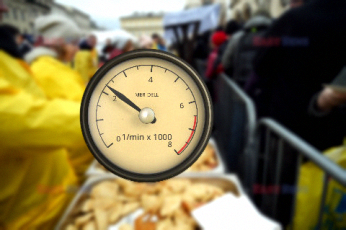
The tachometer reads 2250 (rpm)
